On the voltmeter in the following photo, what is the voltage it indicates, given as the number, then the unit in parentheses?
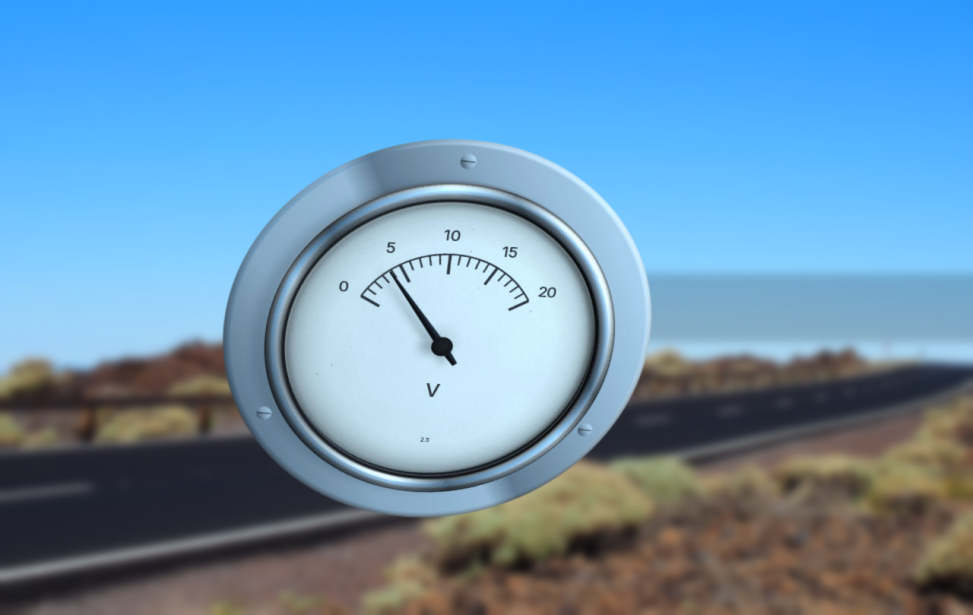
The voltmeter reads 4 (V)
